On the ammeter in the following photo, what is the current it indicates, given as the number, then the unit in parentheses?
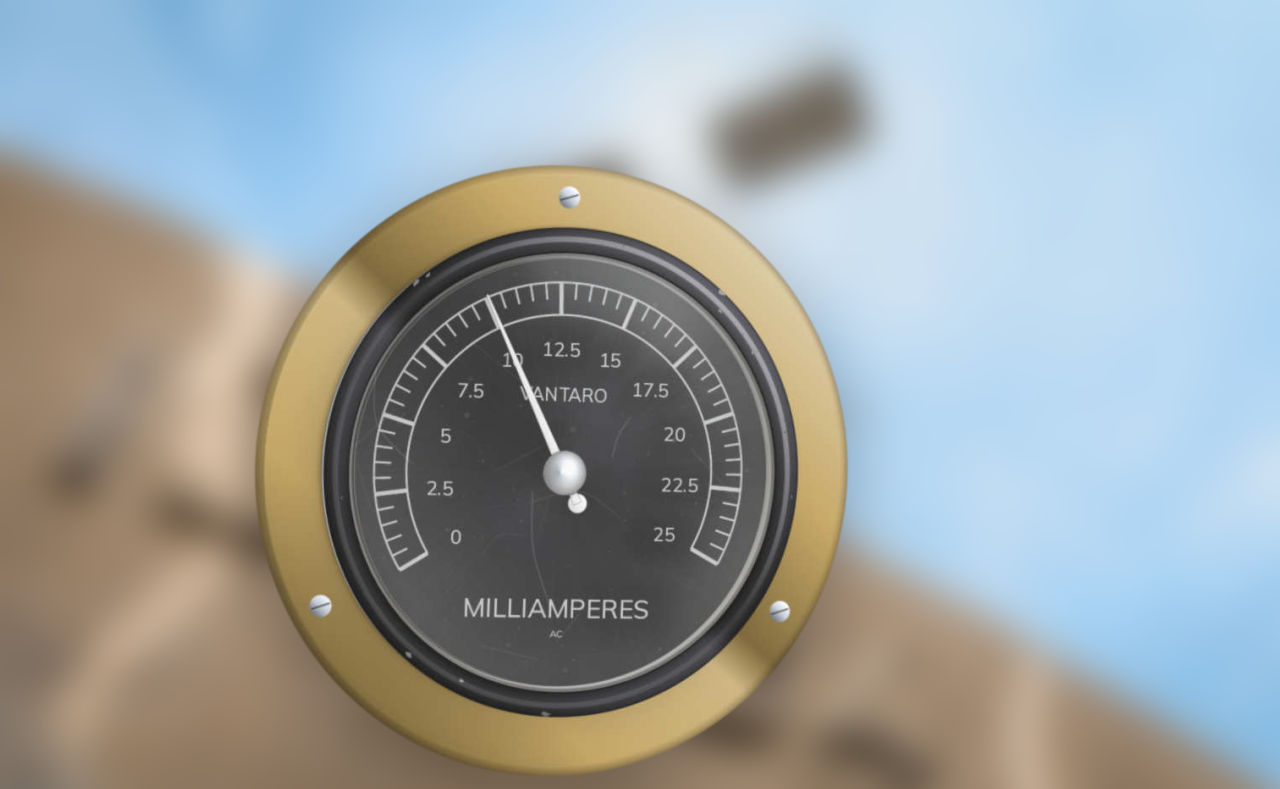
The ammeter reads 10 (mA)
